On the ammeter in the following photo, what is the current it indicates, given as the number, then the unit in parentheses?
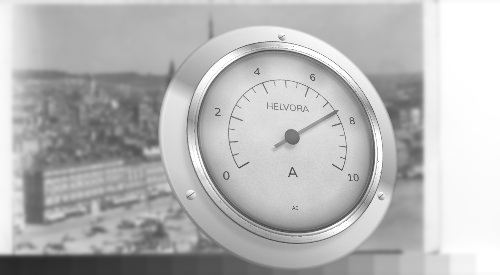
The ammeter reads 7.5 (A)
